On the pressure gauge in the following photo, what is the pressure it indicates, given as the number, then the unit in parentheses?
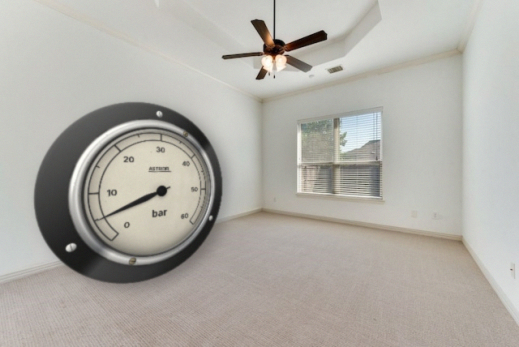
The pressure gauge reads 5 (bar)
